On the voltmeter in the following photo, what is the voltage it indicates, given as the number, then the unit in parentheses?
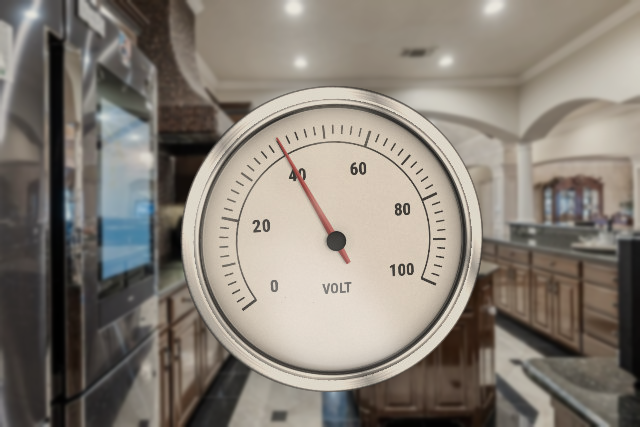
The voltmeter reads 40 (V)
